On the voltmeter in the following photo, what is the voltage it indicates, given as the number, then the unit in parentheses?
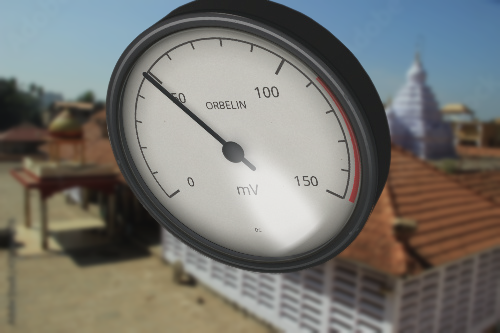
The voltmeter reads 50 (mV)
